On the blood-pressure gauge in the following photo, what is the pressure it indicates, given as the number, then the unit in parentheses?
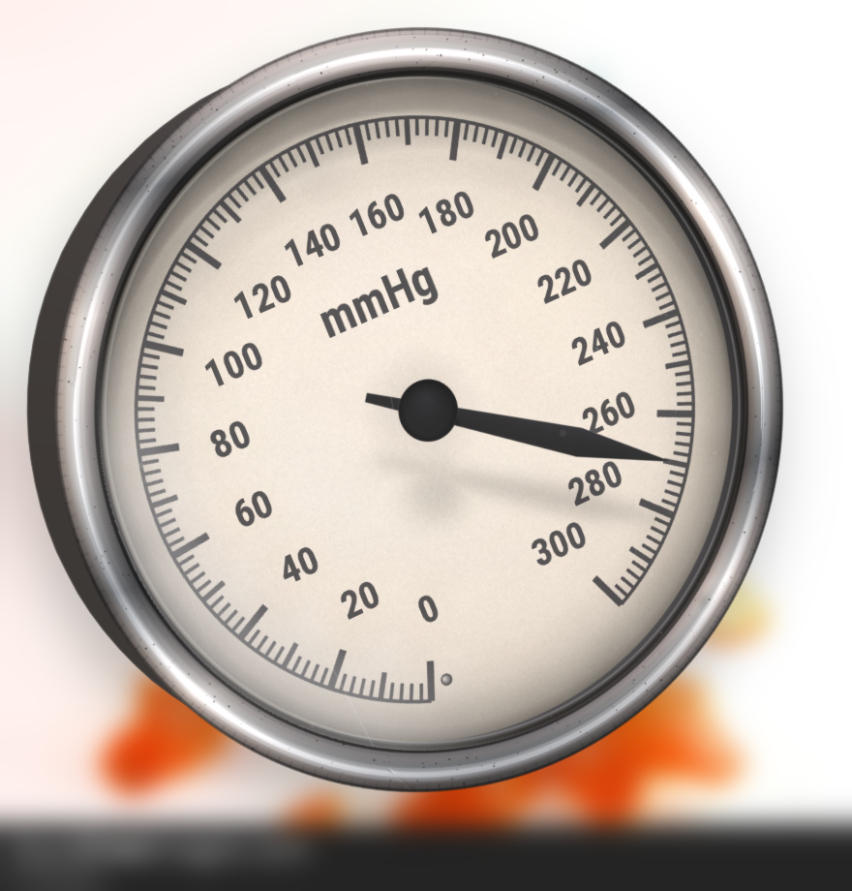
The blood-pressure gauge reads 270 (mmHg)
